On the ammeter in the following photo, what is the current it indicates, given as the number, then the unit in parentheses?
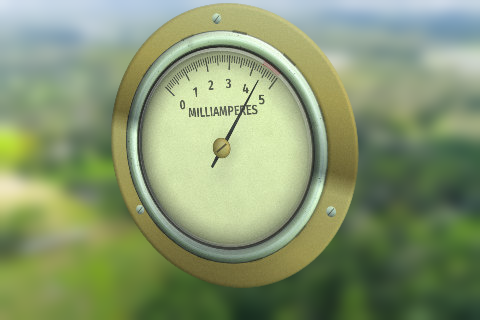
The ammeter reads 4.5 (mA)
